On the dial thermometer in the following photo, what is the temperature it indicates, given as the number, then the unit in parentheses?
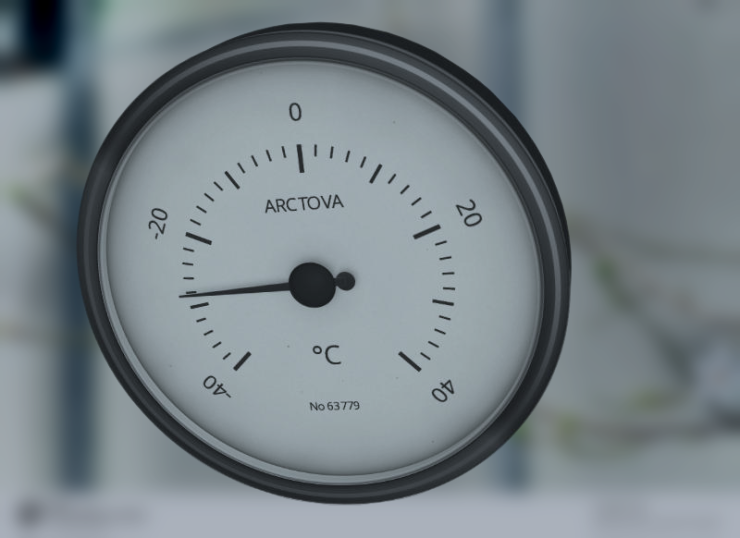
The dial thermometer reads -28 (°C)
